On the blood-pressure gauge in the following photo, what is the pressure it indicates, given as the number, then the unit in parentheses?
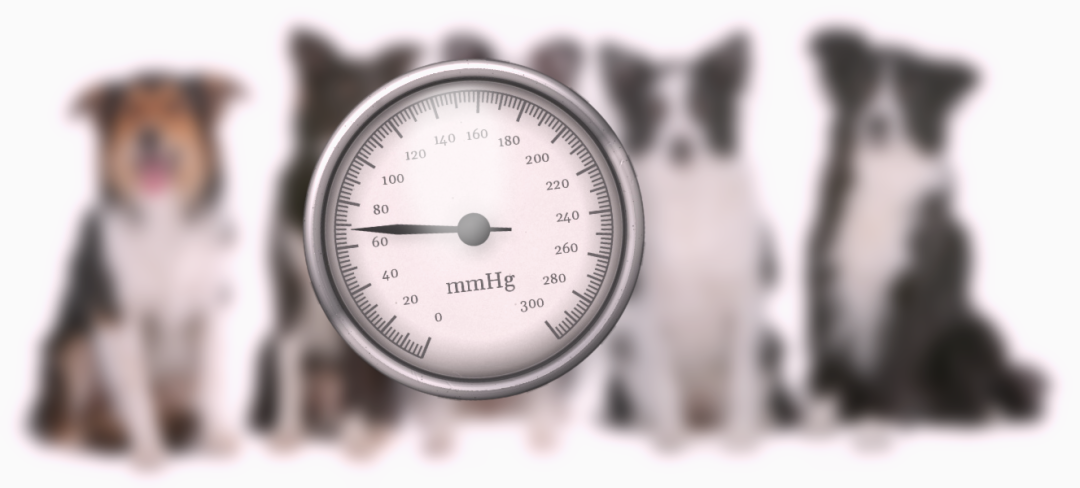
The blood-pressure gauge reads 68 (mmHg)
